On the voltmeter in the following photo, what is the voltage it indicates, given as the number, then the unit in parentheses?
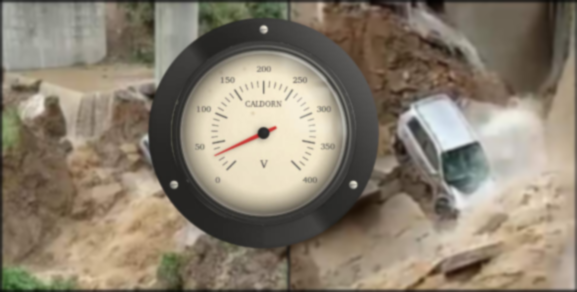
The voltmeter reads 30 (V)
